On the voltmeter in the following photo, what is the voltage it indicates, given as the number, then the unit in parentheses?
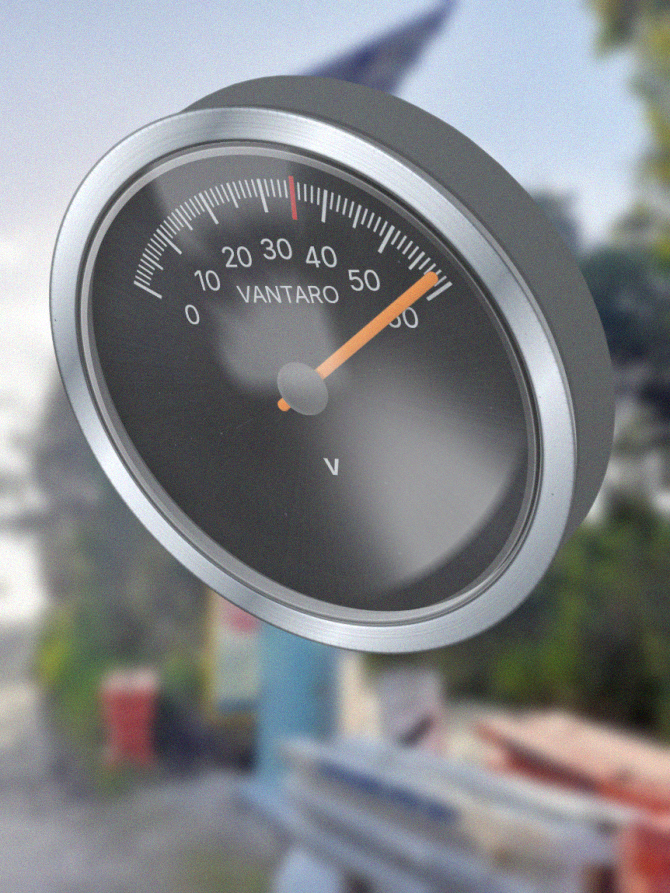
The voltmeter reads 58 (V)
